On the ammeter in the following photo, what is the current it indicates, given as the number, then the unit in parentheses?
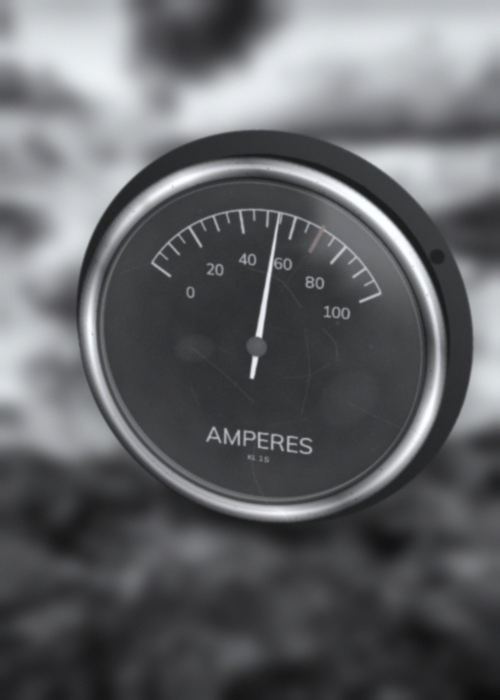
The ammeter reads 55 (A)
